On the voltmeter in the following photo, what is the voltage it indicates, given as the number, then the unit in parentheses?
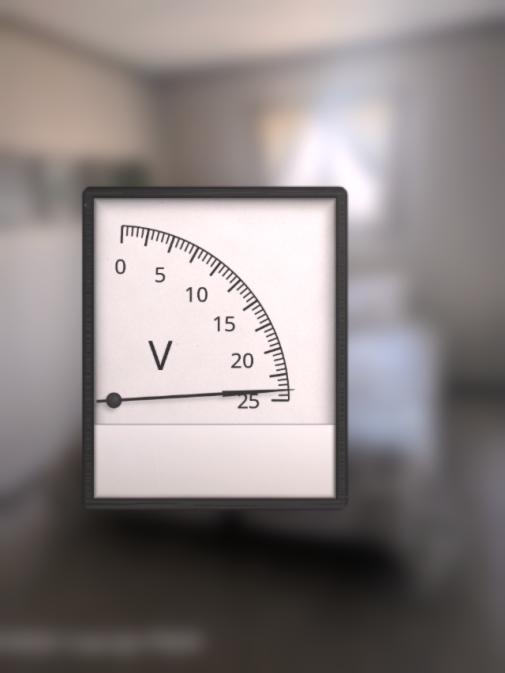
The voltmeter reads 24 (V)
